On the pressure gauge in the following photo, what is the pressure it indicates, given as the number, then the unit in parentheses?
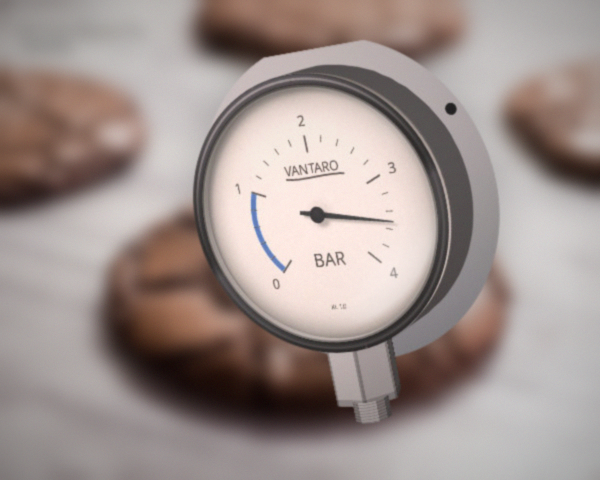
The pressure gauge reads 3.5 (bar)
